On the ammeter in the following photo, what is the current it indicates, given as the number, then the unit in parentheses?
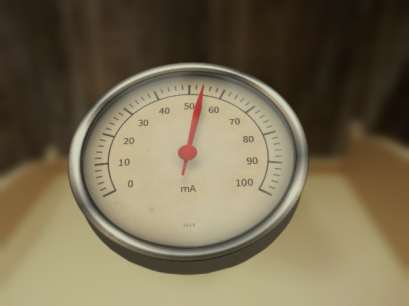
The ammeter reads 54 (mA)
